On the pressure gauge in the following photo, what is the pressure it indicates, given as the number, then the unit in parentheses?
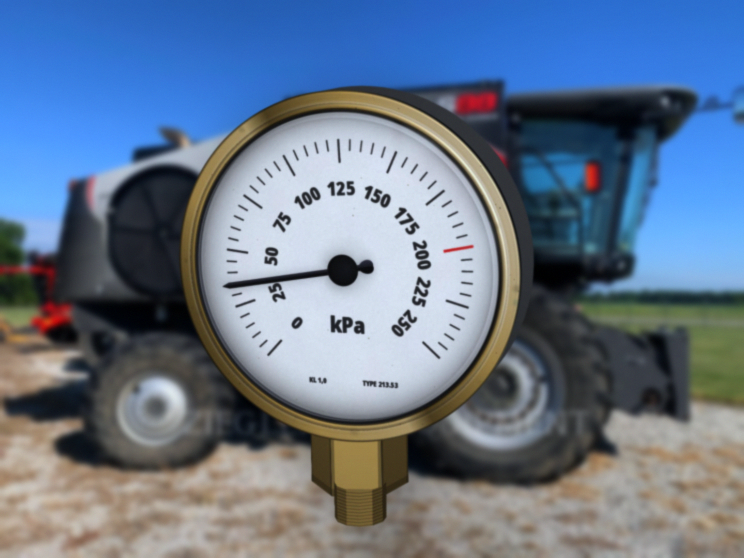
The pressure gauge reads 35 (kPa)
